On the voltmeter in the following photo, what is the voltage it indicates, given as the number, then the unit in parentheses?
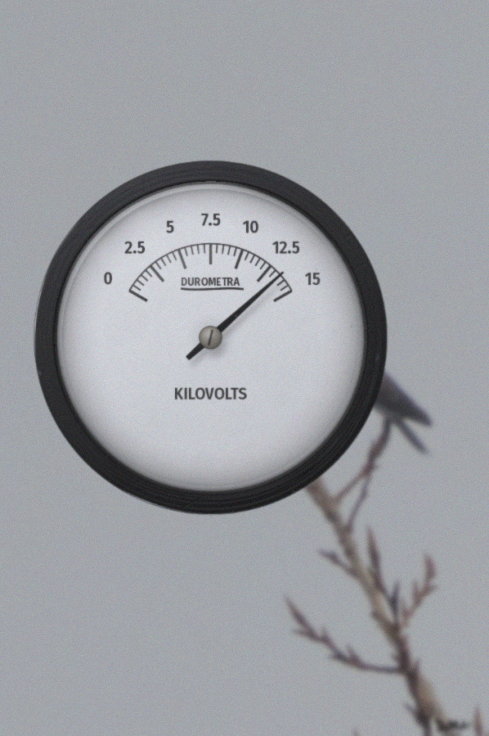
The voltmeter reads 13.5 (kV)
